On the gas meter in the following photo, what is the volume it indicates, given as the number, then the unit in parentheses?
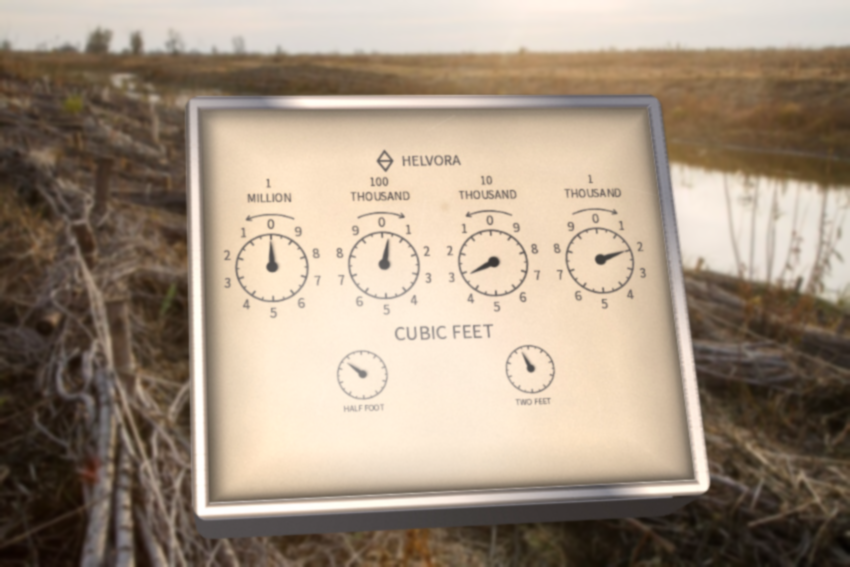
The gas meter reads 3200 (ft³)
